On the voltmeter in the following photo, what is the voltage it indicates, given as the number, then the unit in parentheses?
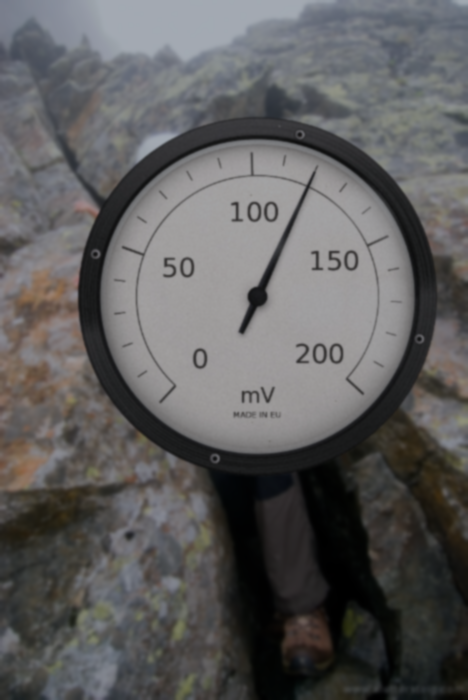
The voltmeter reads 120 (mV)
